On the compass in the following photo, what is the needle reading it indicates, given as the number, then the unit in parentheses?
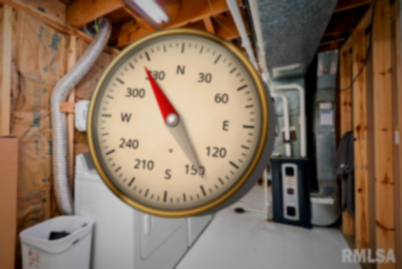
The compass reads 325 (°)
